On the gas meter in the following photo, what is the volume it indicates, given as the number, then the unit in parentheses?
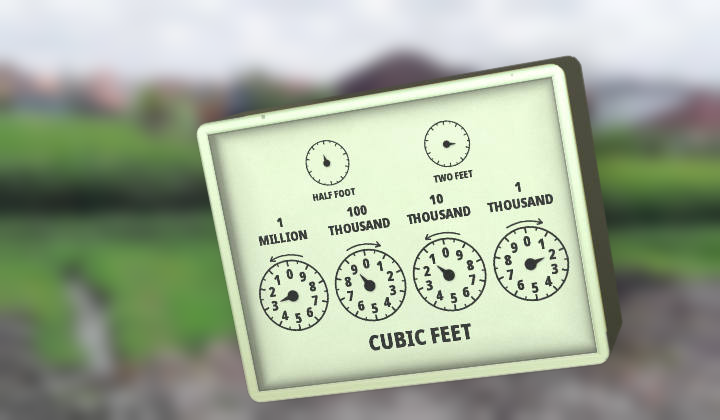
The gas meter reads 291200 (ft³)
